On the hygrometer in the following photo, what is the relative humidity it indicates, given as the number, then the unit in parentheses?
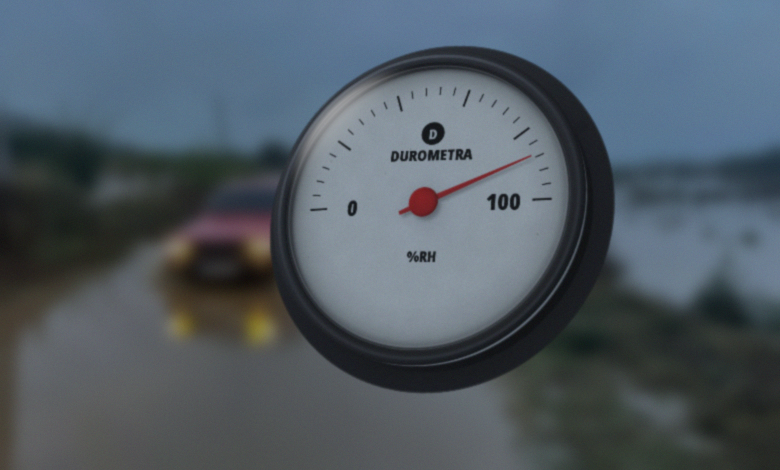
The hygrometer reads 88 (%)
